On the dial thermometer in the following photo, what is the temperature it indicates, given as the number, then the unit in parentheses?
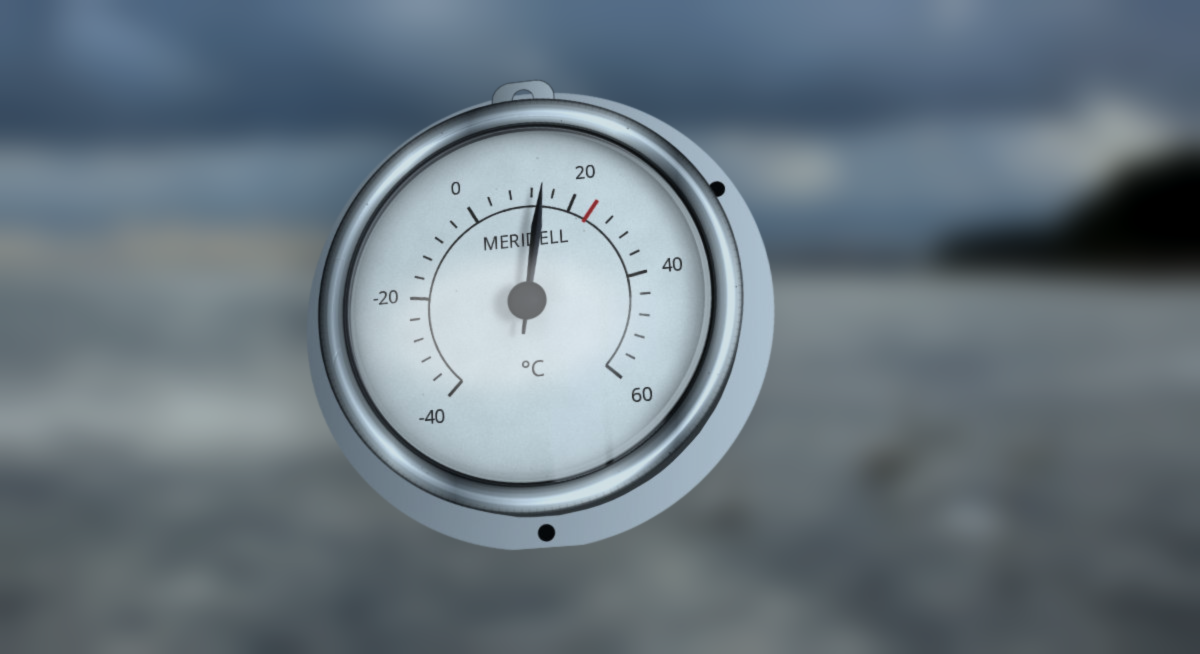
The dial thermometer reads 14 (°C)
